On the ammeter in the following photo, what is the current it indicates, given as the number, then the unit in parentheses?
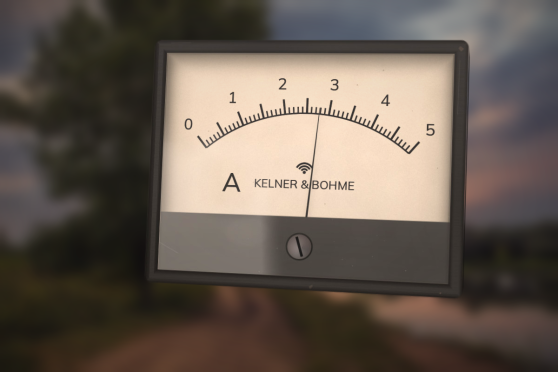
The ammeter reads 2.8 (A)
